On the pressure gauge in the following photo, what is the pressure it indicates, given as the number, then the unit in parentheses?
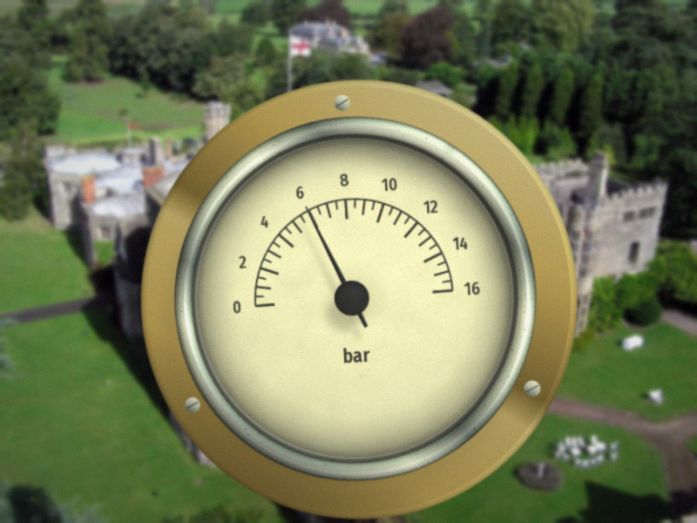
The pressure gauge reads 6 (bar)
